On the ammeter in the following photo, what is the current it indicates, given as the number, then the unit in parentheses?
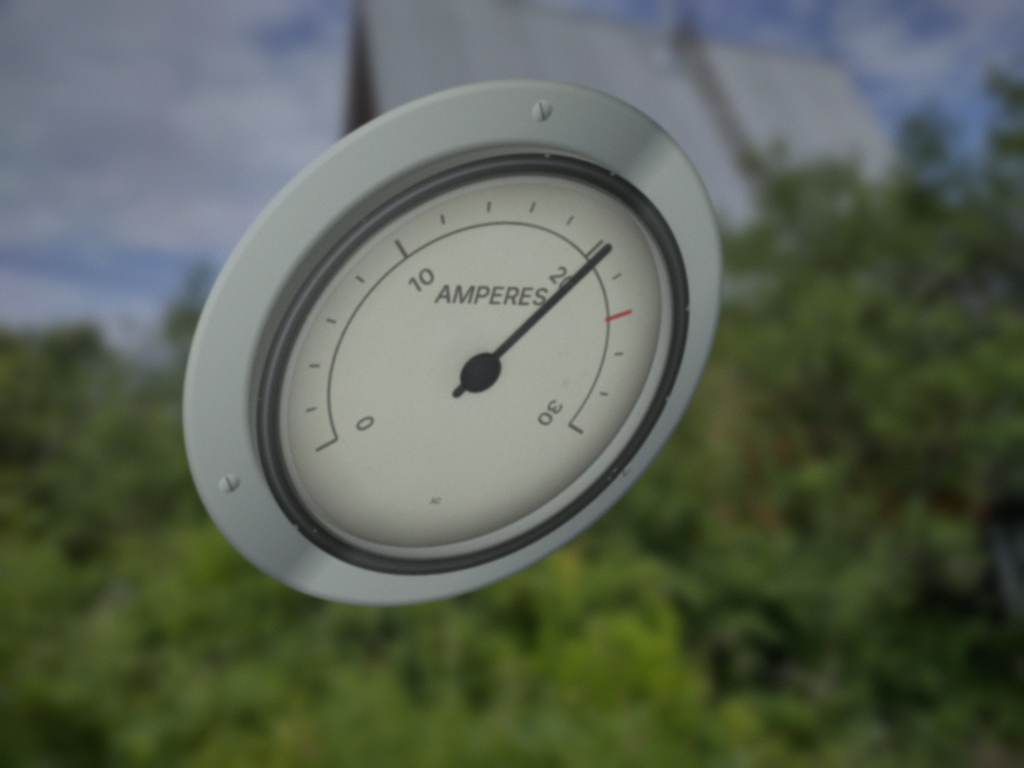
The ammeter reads 20 (A)
